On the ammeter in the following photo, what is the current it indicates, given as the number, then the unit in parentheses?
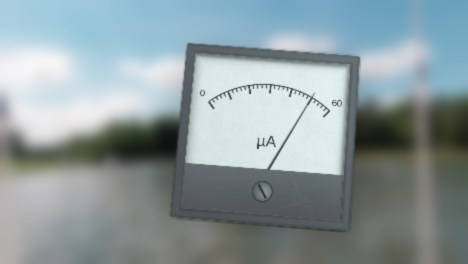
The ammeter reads 50 (µA)
